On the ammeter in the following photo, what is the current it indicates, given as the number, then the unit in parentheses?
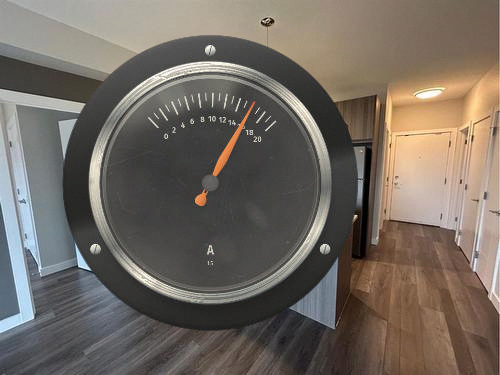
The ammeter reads 16 (A)
